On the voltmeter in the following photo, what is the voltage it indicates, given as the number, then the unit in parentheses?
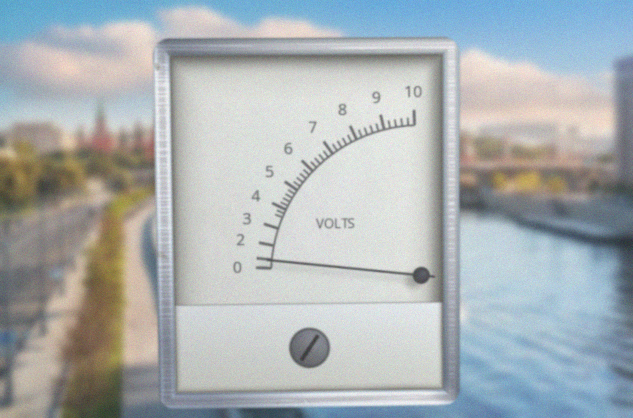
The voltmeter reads 1 (V)
